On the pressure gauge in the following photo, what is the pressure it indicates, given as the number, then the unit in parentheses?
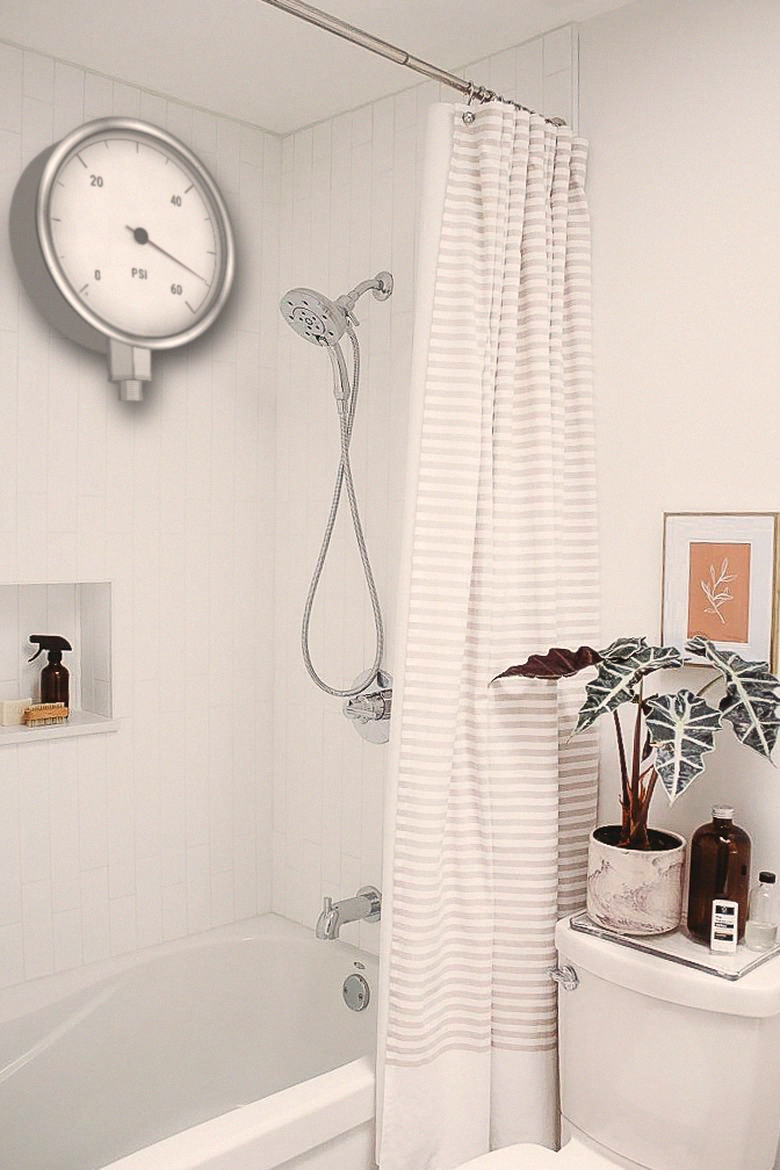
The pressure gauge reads 55 (psi)
